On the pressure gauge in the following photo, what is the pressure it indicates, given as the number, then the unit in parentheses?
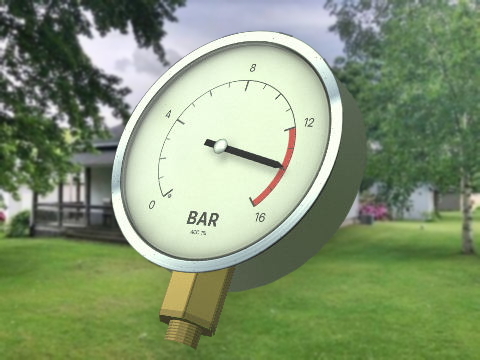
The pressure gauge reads 14 (bar)
